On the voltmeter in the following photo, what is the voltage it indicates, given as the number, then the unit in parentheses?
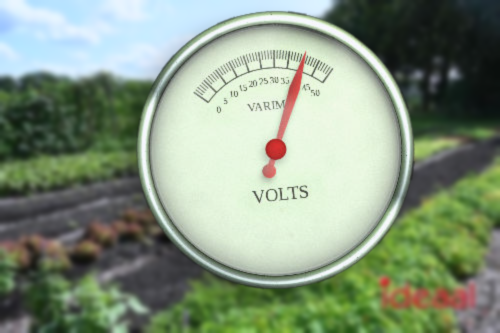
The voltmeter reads 40 (V)
